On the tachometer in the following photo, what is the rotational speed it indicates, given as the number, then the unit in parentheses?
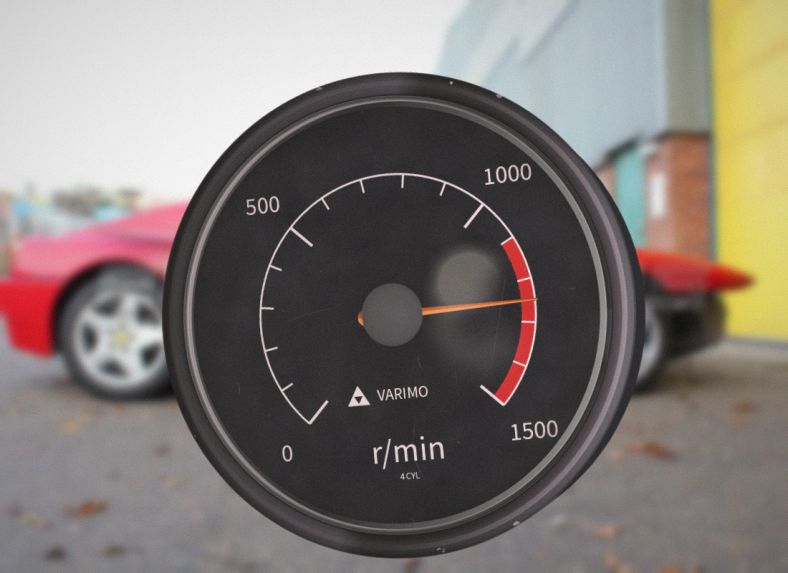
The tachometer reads 1250 (rpm)
